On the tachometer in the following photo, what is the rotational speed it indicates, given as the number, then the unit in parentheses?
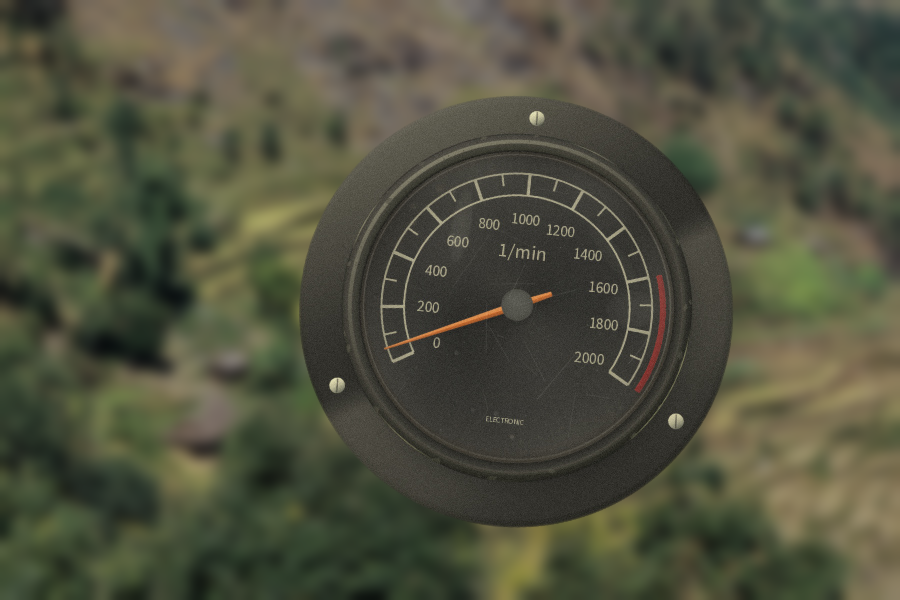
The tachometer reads 50 (rpm)
